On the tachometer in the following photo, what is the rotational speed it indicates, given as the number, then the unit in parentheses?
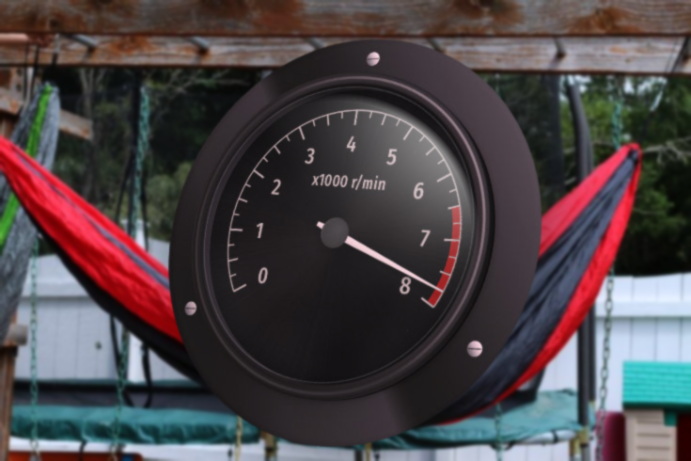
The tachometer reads 7750 (rpm)
